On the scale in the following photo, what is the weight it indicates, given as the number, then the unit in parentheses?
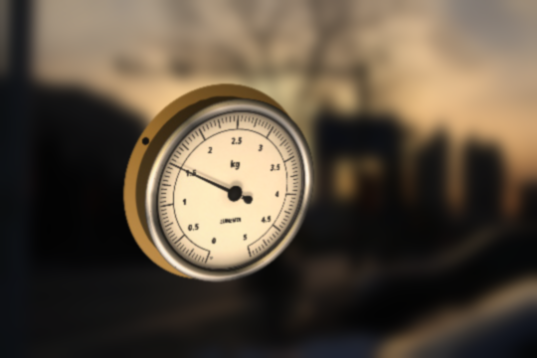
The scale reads 1.5 (kg)
